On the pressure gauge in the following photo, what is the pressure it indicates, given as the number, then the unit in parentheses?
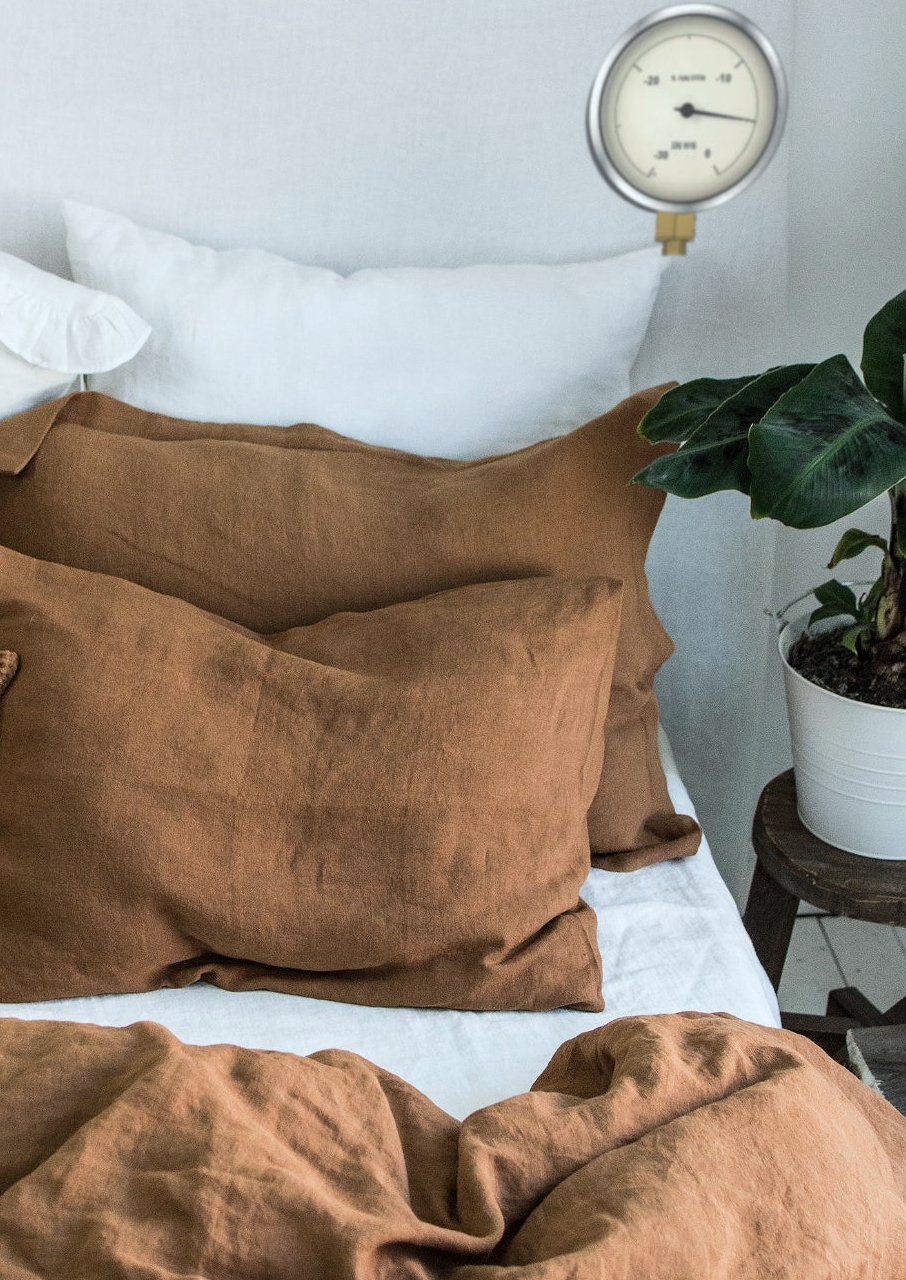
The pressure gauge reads -5 (inHg)
